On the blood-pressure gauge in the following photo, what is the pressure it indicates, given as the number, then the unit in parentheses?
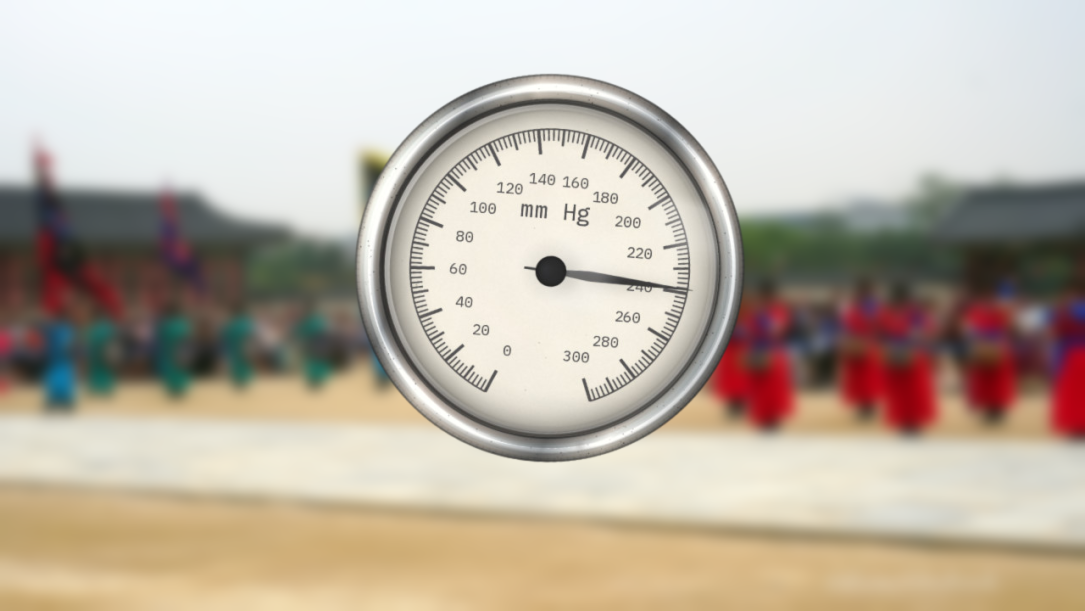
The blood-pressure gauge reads 238 (mmHg)
